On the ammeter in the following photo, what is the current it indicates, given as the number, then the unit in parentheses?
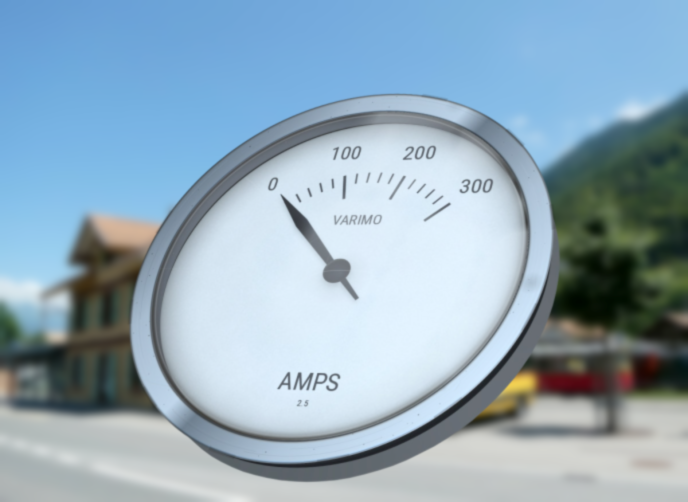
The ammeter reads 0 (A)
